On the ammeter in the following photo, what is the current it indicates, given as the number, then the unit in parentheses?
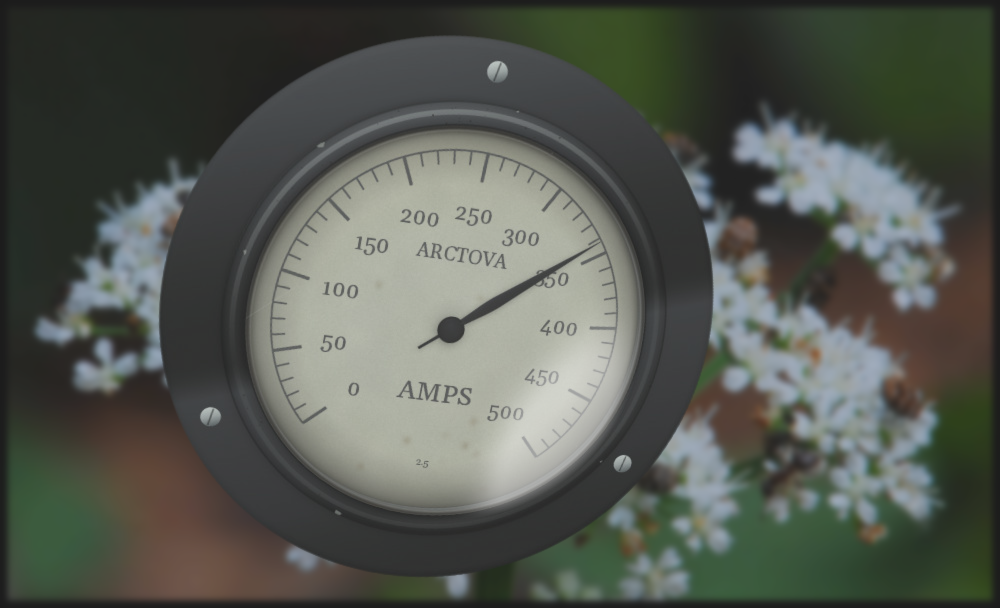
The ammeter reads 340 (A)
